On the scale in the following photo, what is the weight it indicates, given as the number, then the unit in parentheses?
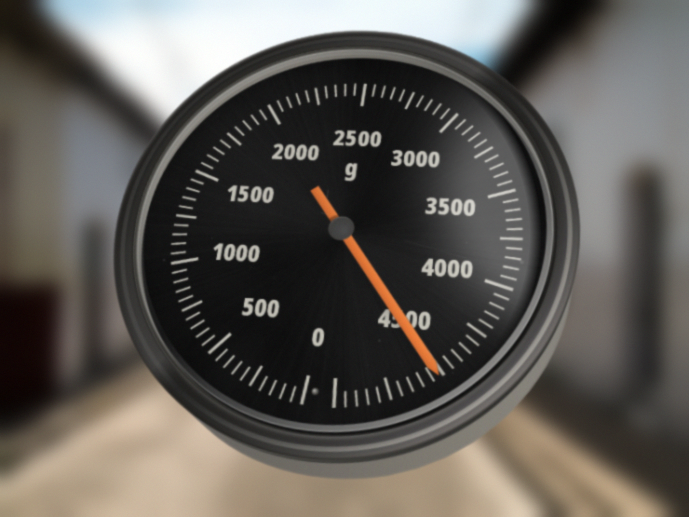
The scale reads 4525 (g)
